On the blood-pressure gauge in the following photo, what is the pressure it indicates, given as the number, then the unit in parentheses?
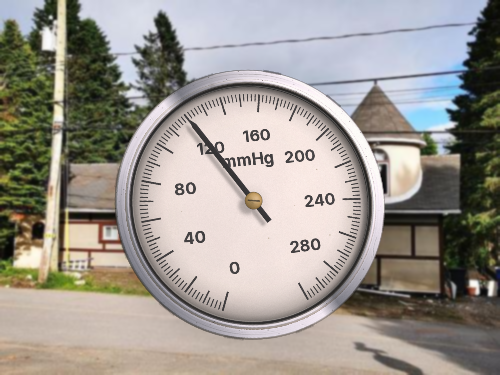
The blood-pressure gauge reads 120 (mmHg)
